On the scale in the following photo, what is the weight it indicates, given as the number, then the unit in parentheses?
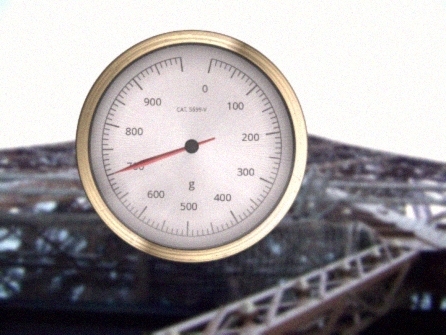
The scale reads 700 (g)
